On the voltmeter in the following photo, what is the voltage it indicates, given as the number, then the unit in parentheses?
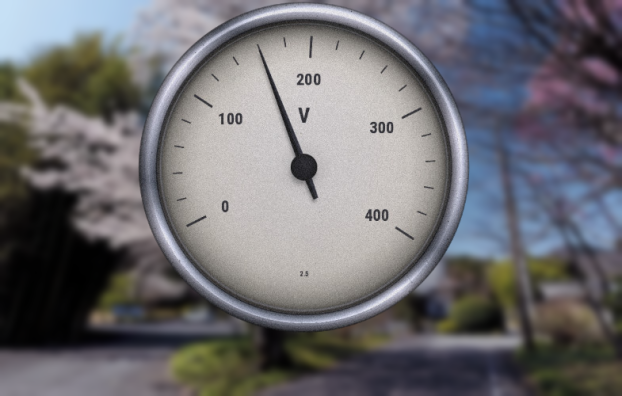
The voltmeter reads 160 (V)
